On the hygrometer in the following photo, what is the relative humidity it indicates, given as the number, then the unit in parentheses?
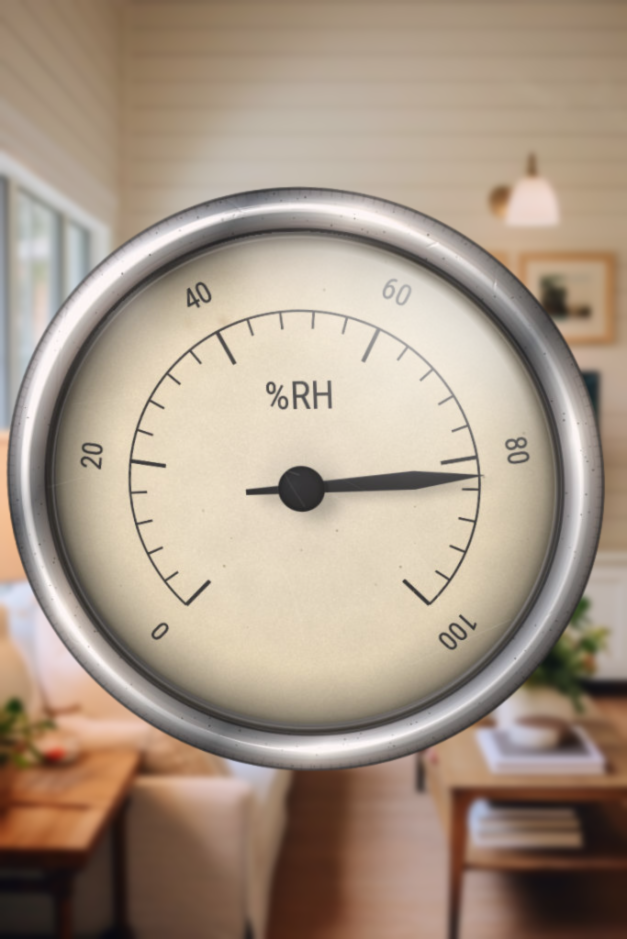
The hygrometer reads 82 (%)
